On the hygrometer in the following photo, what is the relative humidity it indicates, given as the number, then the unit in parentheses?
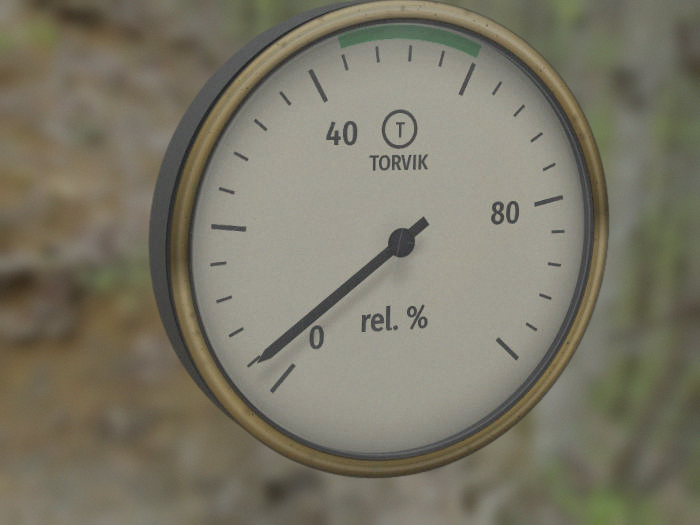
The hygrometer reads 4 (%)
